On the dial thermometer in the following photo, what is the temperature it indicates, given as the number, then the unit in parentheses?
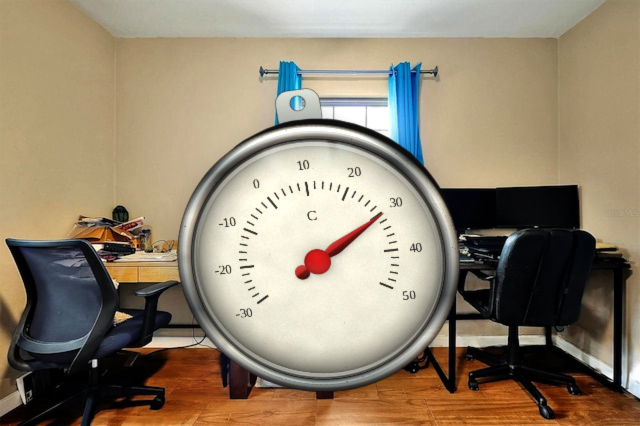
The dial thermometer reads 30 (°C)
